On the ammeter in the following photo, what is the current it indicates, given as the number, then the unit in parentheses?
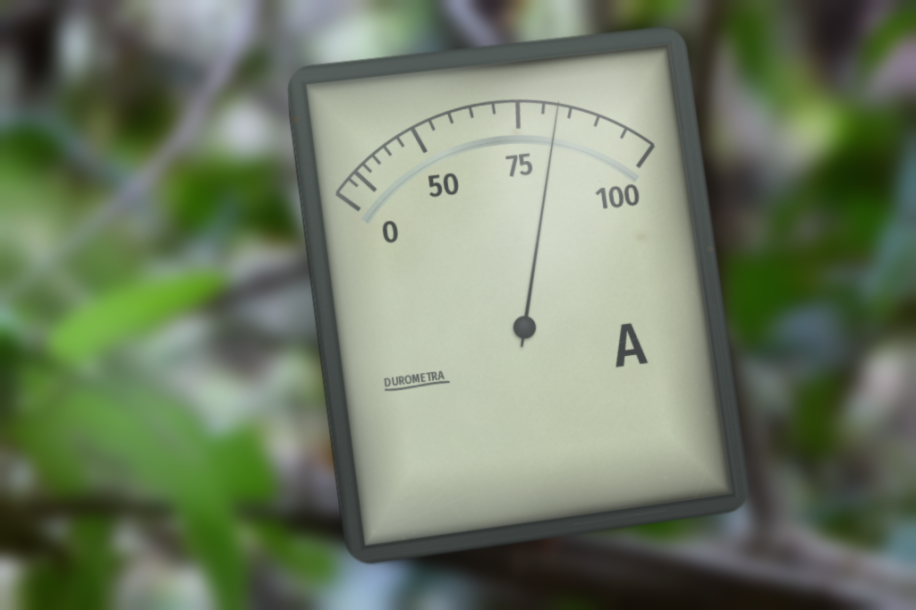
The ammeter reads 82.5 (A)
